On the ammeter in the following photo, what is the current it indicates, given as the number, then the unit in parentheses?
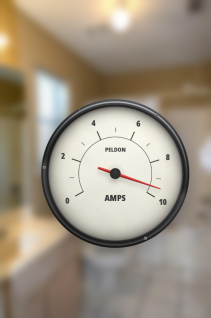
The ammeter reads 9.5 (A)
